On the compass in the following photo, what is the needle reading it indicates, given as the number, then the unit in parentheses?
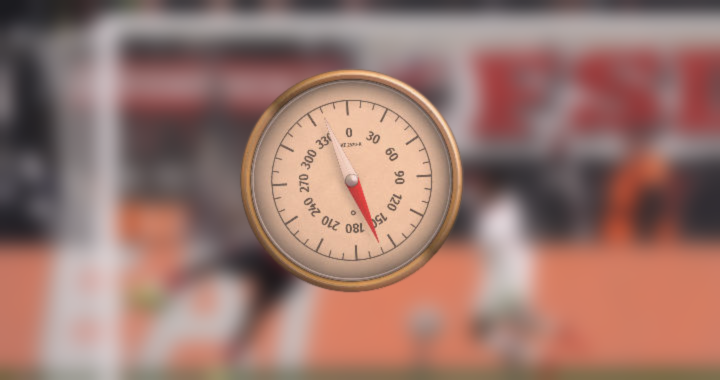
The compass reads 160 (°)
